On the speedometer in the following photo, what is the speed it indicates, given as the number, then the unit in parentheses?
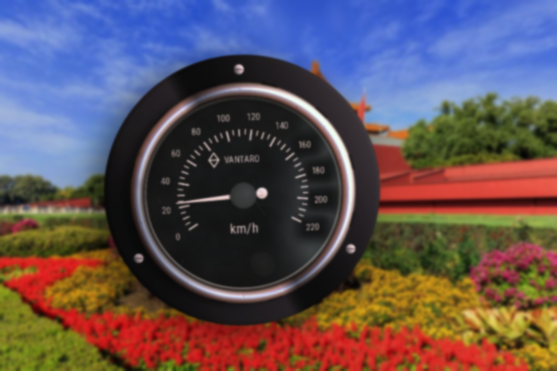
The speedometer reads 25 (km/h)
